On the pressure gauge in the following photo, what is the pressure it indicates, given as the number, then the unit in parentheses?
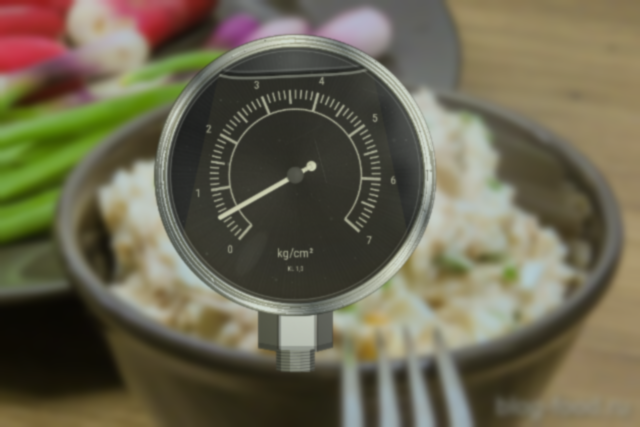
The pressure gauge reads 0.5 (kg/cm²)
